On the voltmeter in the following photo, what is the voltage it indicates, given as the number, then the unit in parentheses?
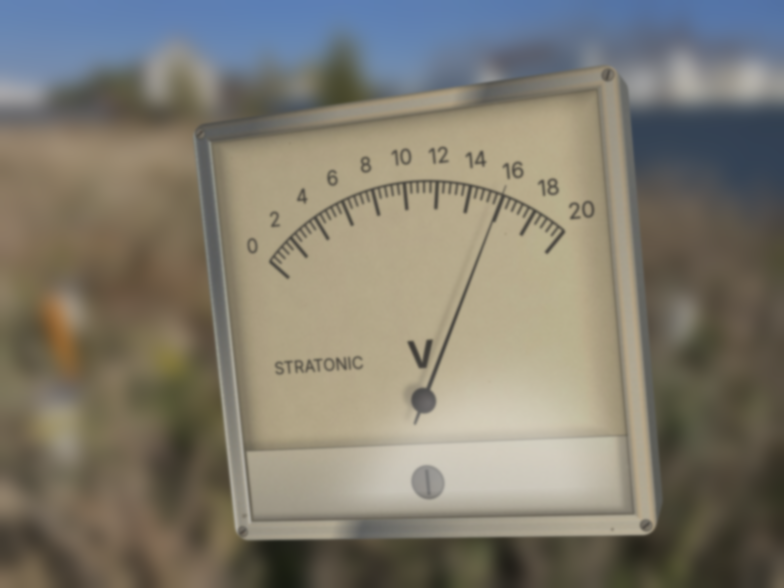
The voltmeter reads 16 (V)
